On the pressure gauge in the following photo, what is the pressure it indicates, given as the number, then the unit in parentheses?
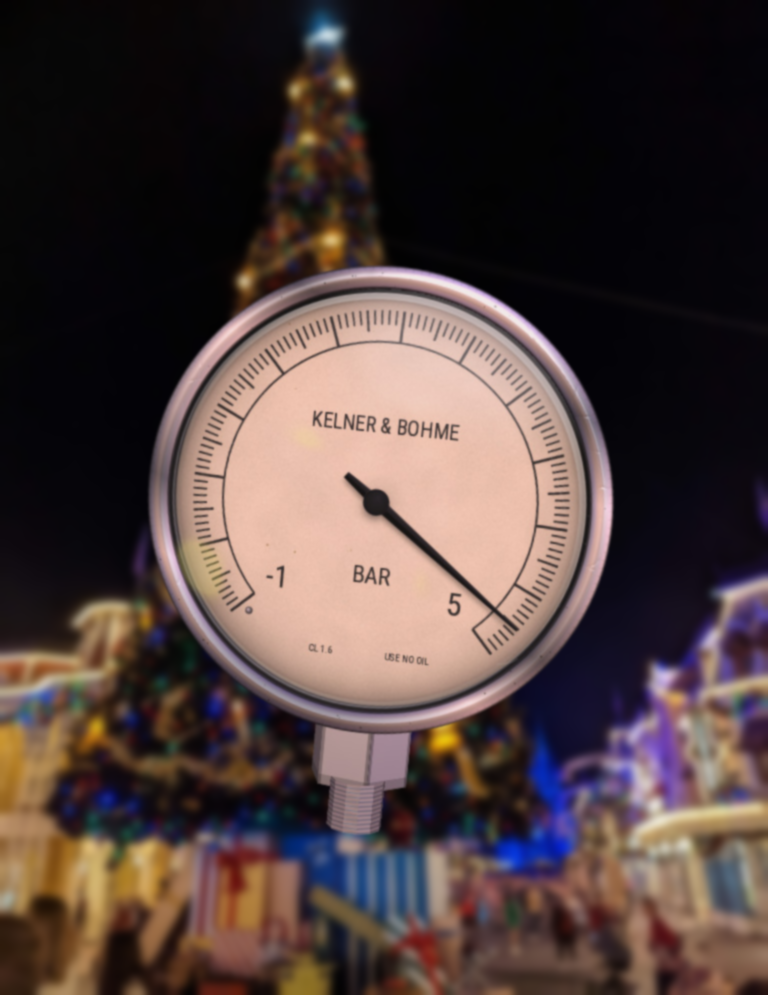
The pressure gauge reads 4.75 (bar)
